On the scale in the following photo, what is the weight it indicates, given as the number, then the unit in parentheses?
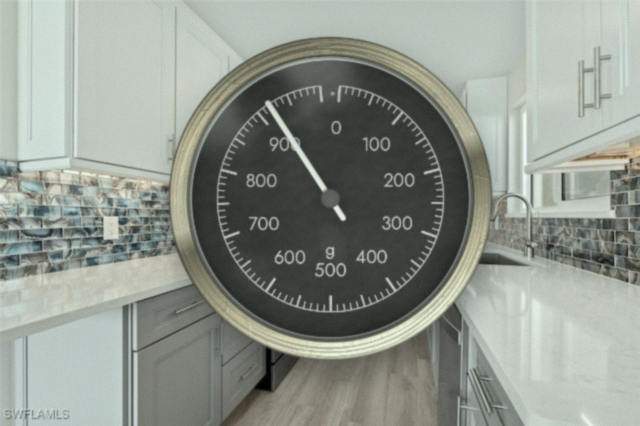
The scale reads 920 (g)
